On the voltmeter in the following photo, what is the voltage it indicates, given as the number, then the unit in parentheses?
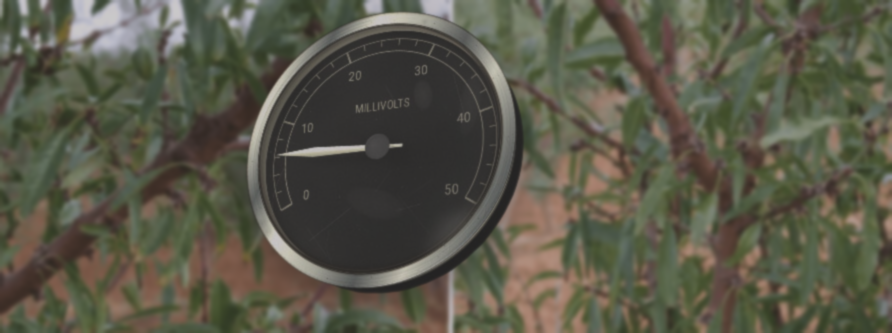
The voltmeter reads 6 (mV)
